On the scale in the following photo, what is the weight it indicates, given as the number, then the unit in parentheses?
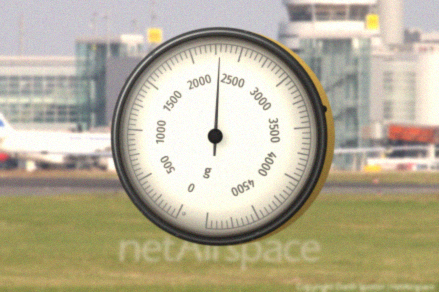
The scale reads 2300 (g)
